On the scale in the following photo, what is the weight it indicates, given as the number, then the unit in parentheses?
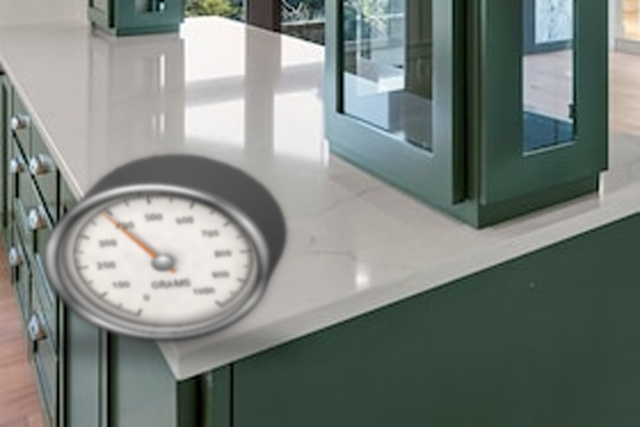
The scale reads 400 (g)
